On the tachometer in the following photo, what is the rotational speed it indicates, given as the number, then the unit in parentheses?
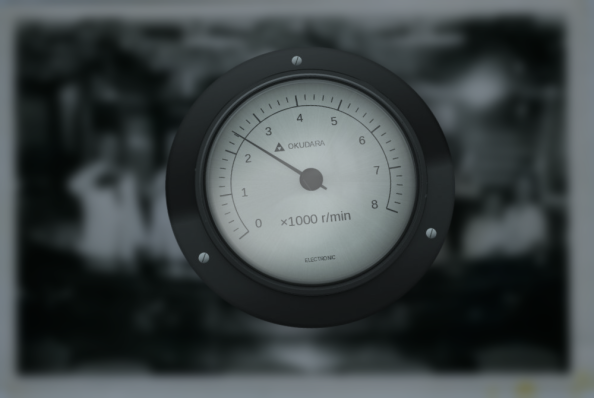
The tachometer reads 2400 (rpm)
